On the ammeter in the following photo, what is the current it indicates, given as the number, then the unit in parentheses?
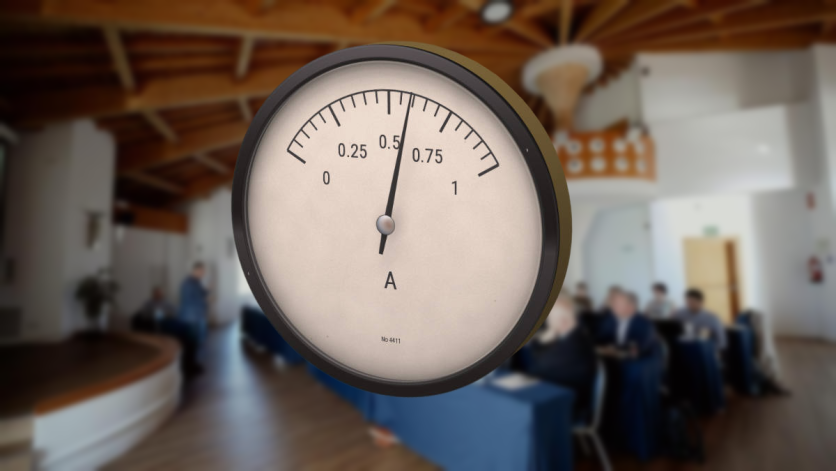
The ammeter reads 0.6 (A)
